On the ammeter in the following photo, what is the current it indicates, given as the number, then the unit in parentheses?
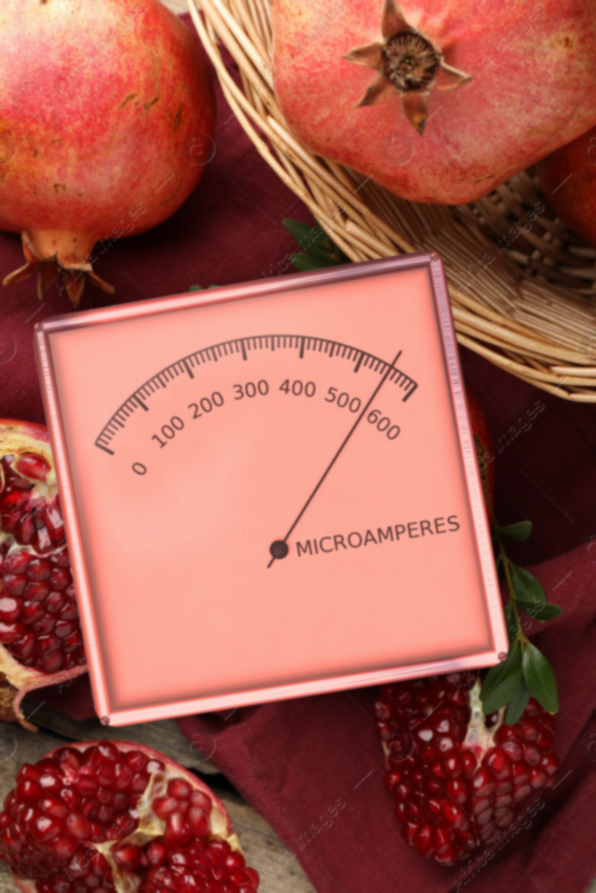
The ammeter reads 550 (µA)
